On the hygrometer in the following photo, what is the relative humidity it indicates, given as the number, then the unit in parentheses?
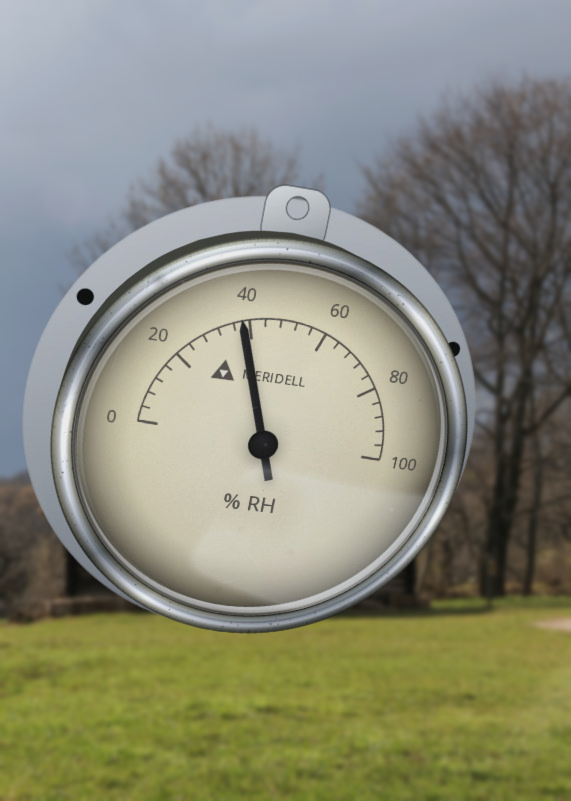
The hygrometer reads 38 (%)
